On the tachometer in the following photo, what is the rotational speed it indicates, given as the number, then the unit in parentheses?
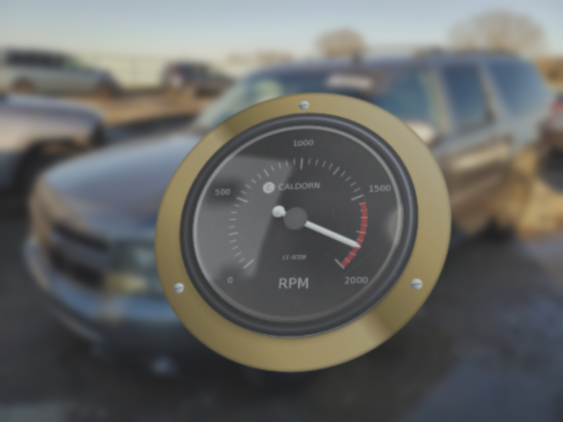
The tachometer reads 1850 (rpm)
